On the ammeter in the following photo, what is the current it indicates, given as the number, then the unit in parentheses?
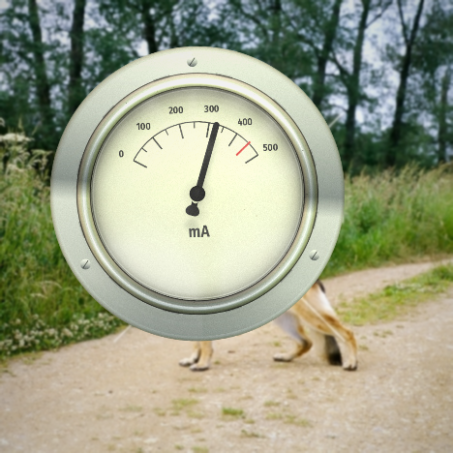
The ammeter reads 325 (mA)
